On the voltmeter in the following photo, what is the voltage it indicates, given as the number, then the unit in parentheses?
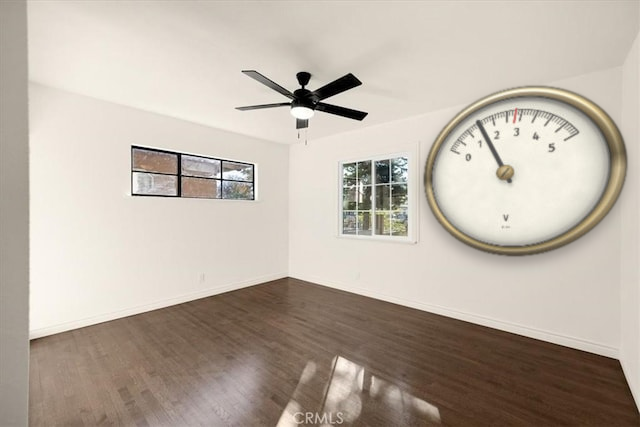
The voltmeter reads 1.5 (V)
